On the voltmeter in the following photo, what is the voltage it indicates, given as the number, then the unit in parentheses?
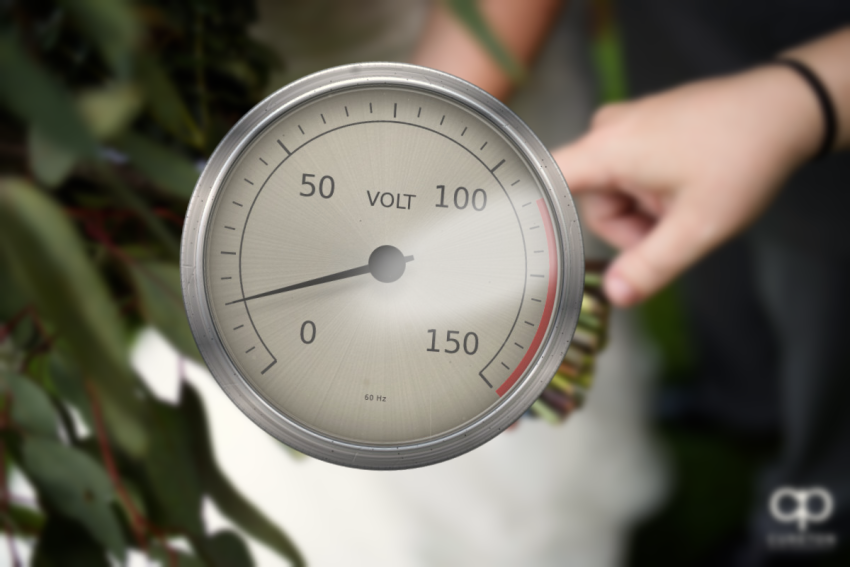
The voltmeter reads 15 (V)
